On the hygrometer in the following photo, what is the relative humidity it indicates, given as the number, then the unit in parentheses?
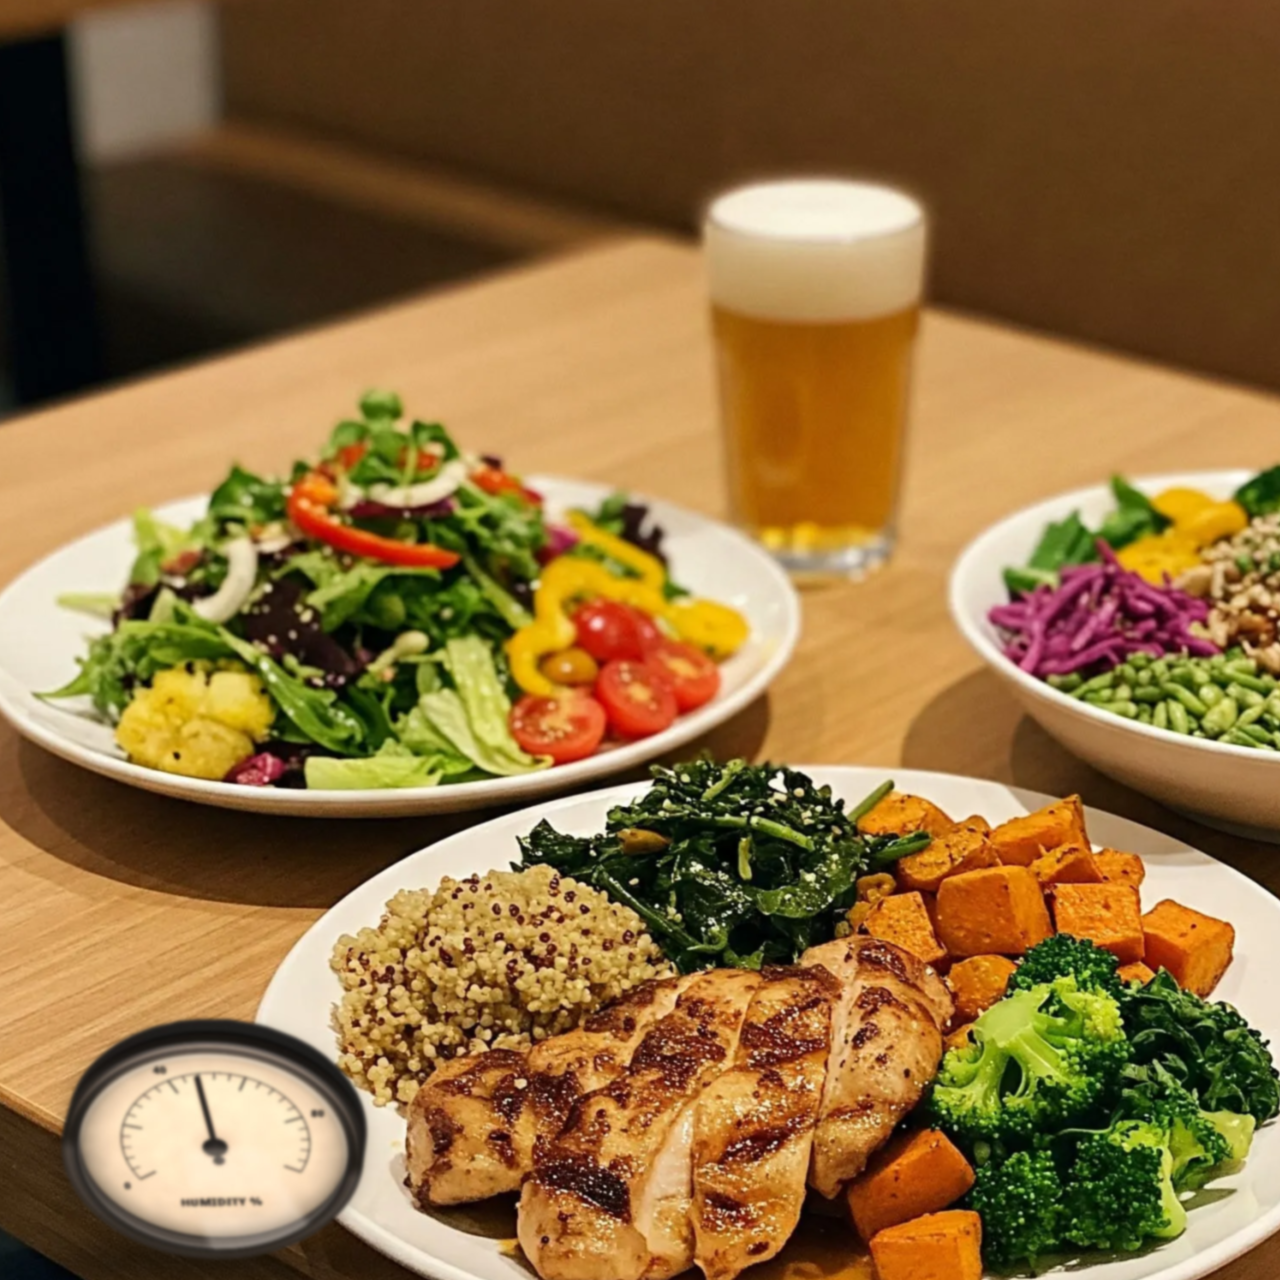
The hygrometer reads 48 (%)
